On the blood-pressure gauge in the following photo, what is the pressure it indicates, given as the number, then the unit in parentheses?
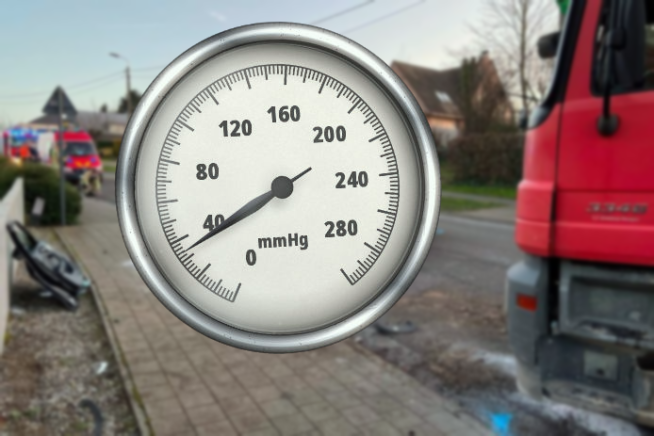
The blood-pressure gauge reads 34 (mmHg)
